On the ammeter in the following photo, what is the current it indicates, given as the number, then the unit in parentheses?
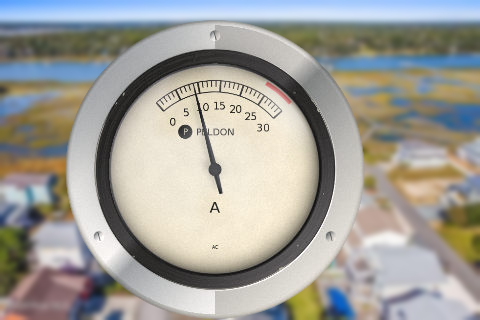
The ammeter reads 9 (A)
